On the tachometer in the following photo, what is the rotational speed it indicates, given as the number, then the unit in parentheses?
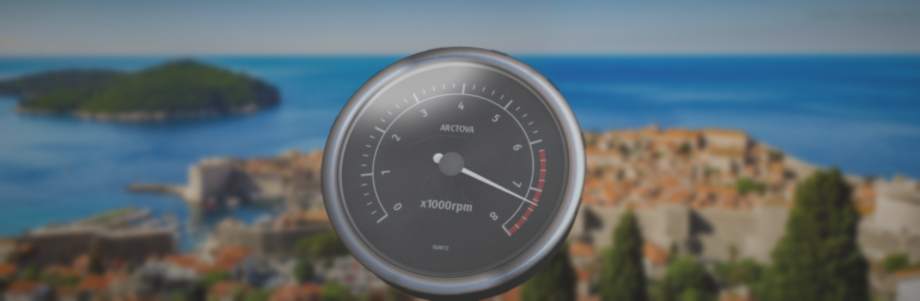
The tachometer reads 7300 (rpm)
